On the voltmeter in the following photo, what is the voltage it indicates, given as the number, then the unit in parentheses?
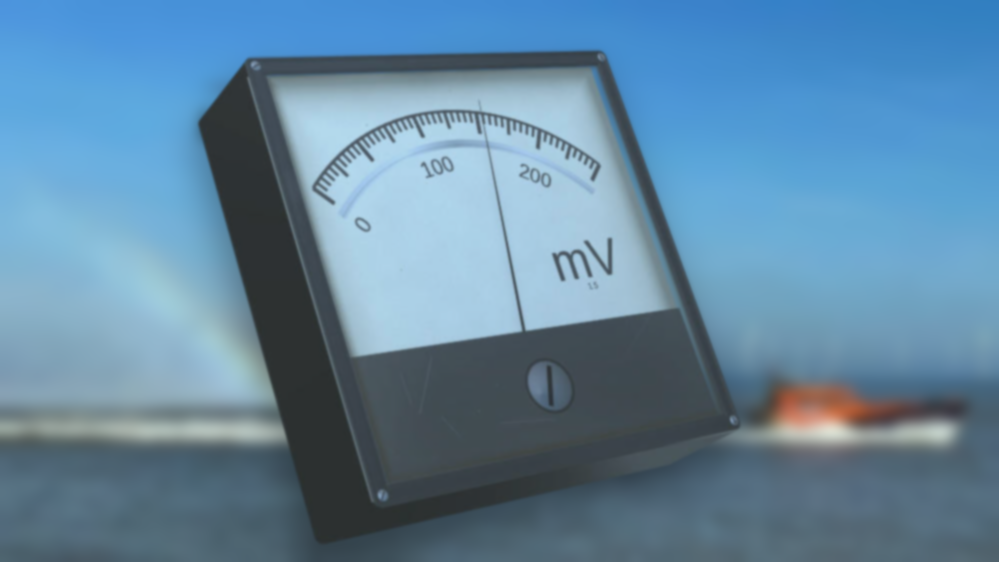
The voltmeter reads 150 (mV)
